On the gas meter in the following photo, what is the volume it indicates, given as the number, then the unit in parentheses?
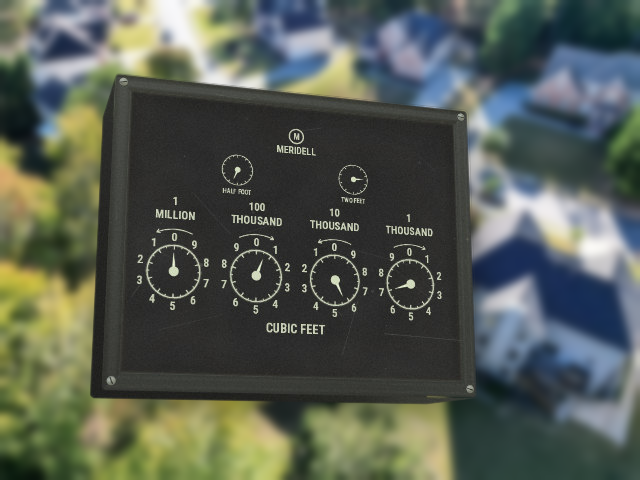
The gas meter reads 5700 (ft³)
